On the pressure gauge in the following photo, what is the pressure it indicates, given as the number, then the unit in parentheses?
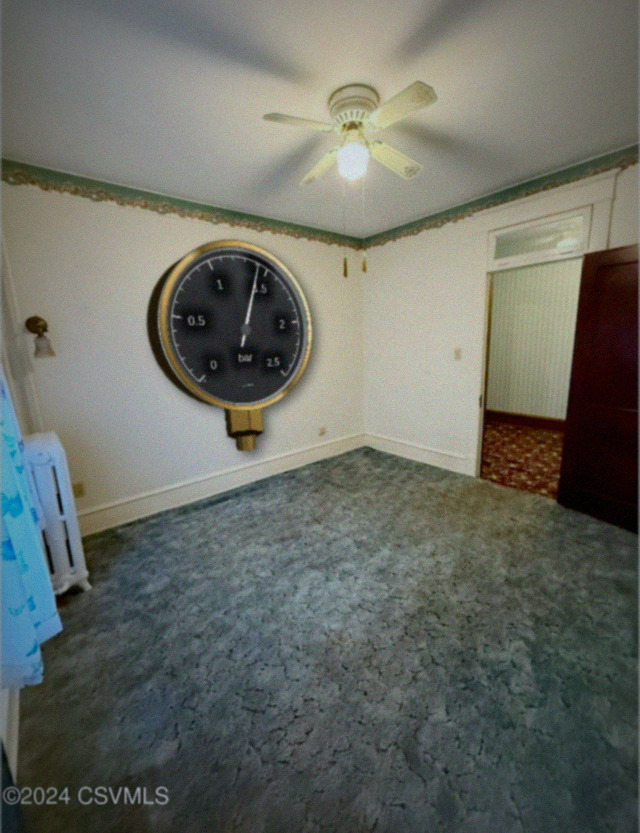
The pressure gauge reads 1.4 (bar)
